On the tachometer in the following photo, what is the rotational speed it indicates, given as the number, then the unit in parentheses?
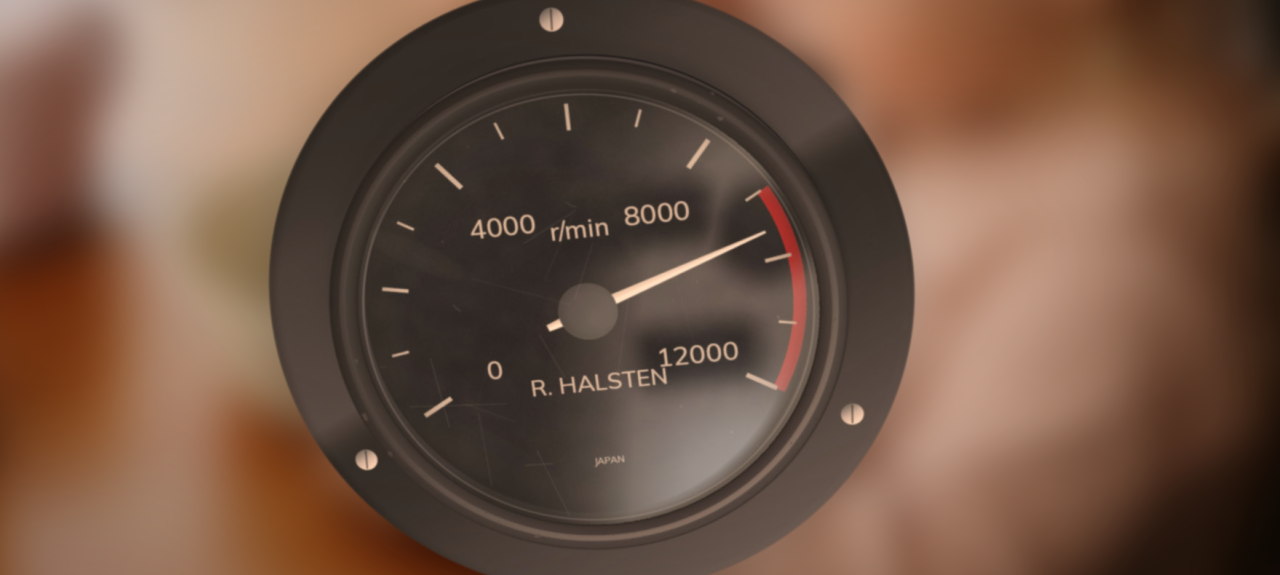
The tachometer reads 9500 (rpm)
